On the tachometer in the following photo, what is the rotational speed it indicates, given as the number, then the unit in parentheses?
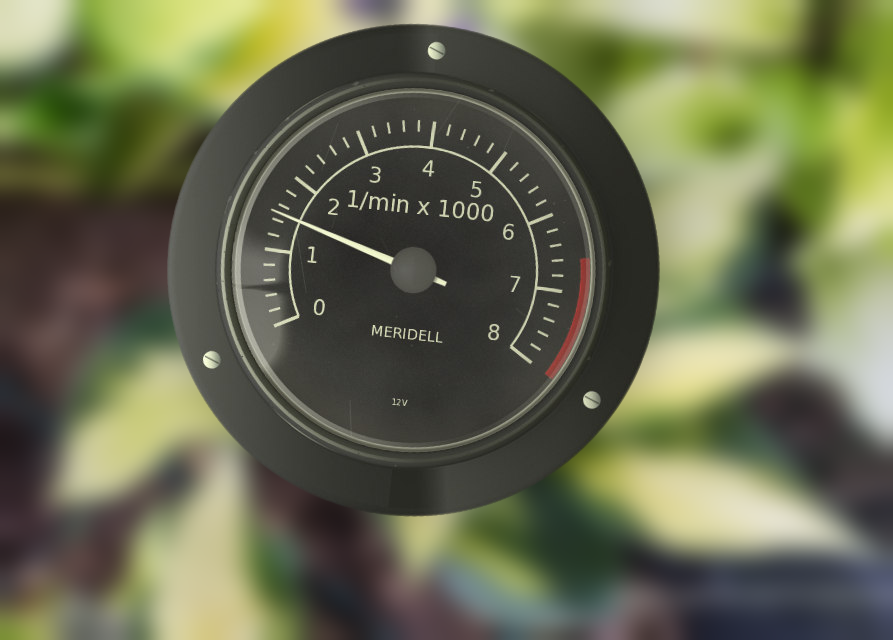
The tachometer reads 1500 (rpm)
